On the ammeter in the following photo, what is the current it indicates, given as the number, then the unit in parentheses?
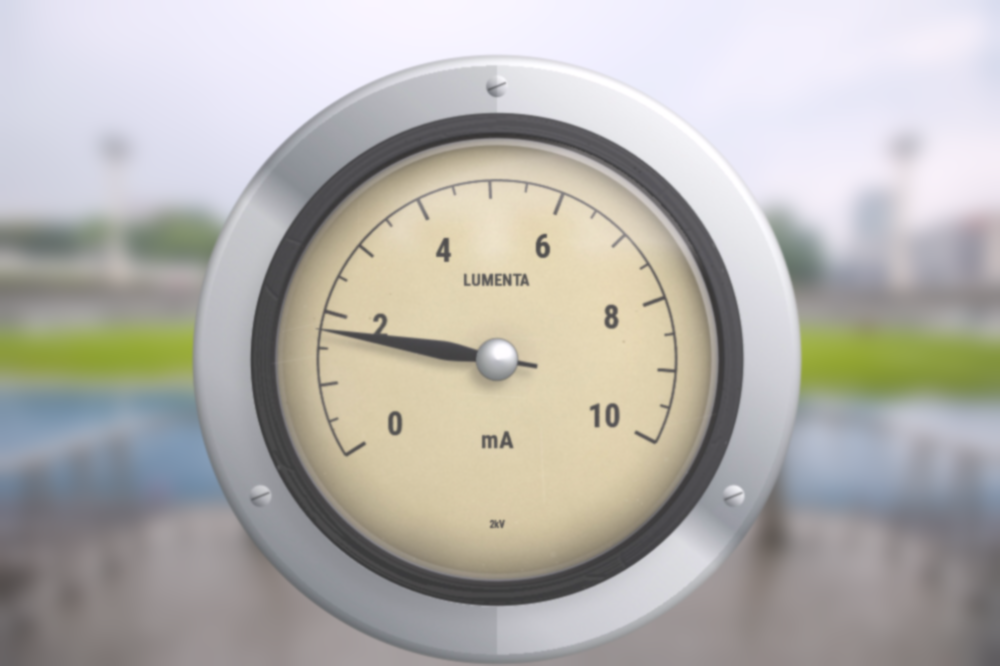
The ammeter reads 1.75 (mA)
